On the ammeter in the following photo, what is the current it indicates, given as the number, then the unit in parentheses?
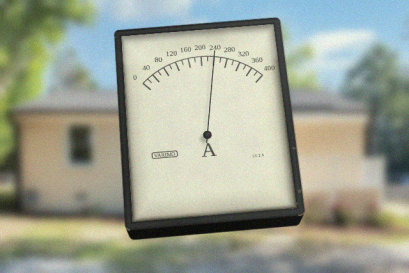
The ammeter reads 240 (A)
